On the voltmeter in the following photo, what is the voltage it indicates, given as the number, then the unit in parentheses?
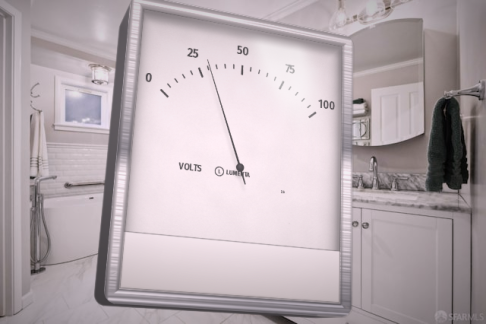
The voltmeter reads 30 (V)
